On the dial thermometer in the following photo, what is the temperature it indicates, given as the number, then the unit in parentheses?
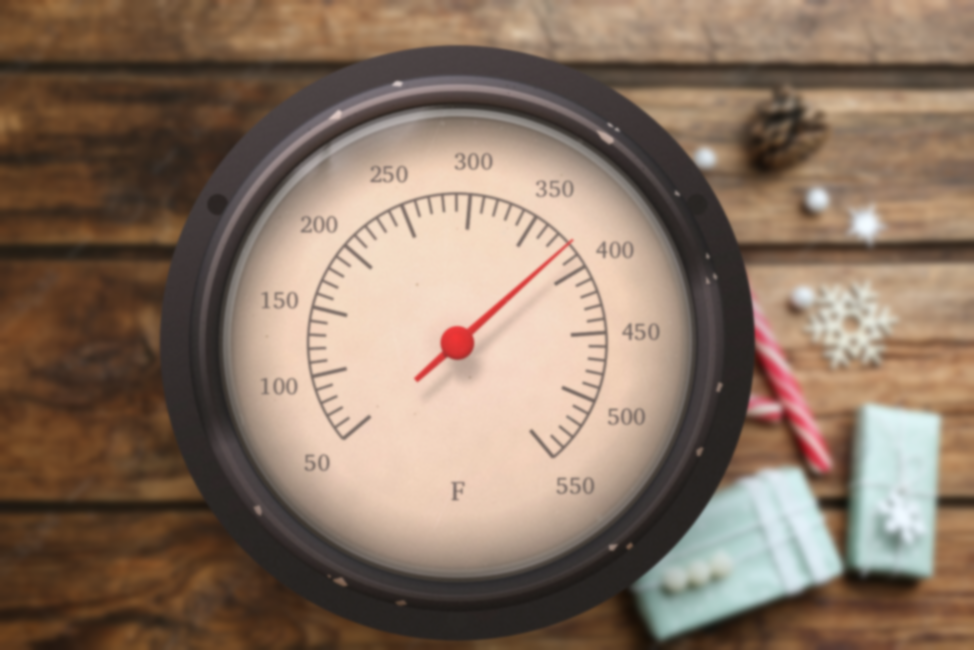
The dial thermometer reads 380 (°F)
